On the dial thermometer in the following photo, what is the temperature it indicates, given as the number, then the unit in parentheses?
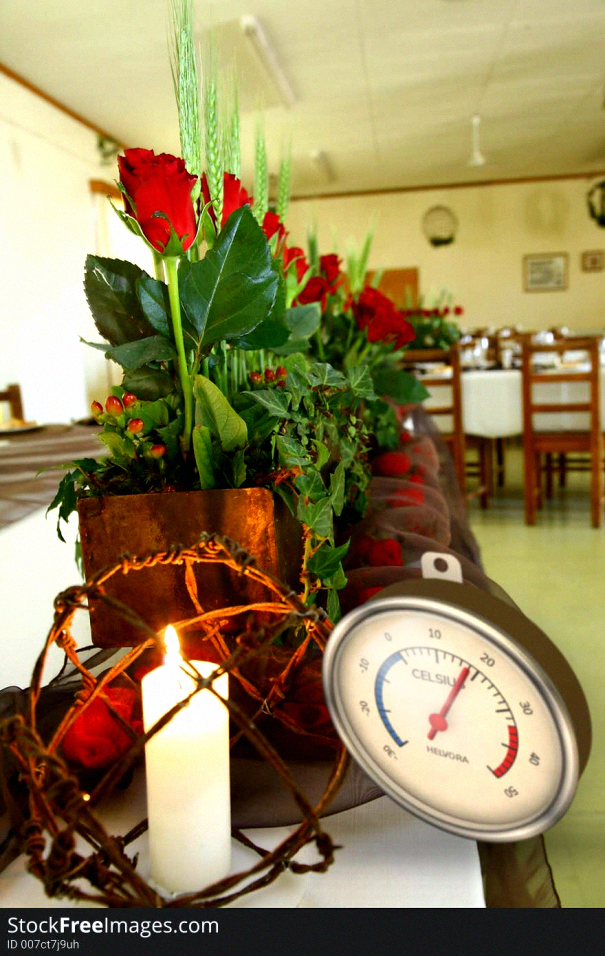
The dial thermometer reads 18 (°C)
